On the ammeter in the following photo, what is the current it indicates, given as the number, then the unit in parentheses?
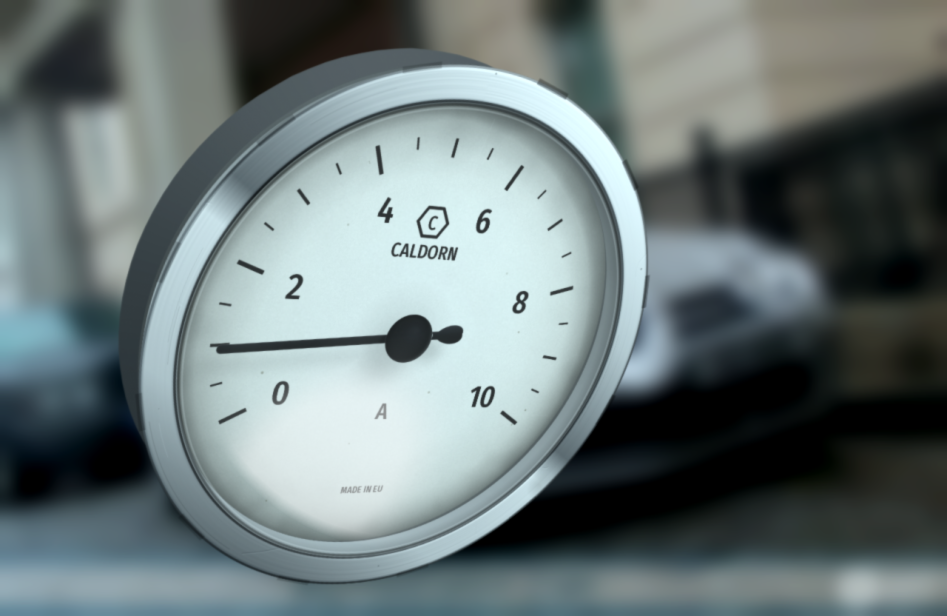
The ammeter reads 1 (A)
